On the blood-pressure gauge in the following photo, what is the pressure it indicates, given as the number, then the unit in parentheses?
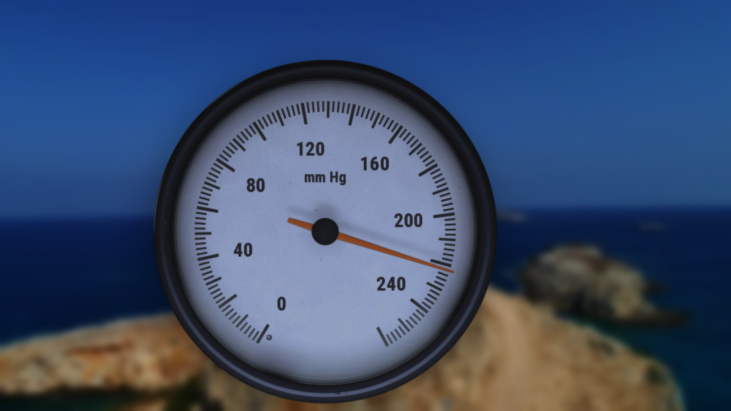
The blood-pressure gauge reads 222 (mmHg)
